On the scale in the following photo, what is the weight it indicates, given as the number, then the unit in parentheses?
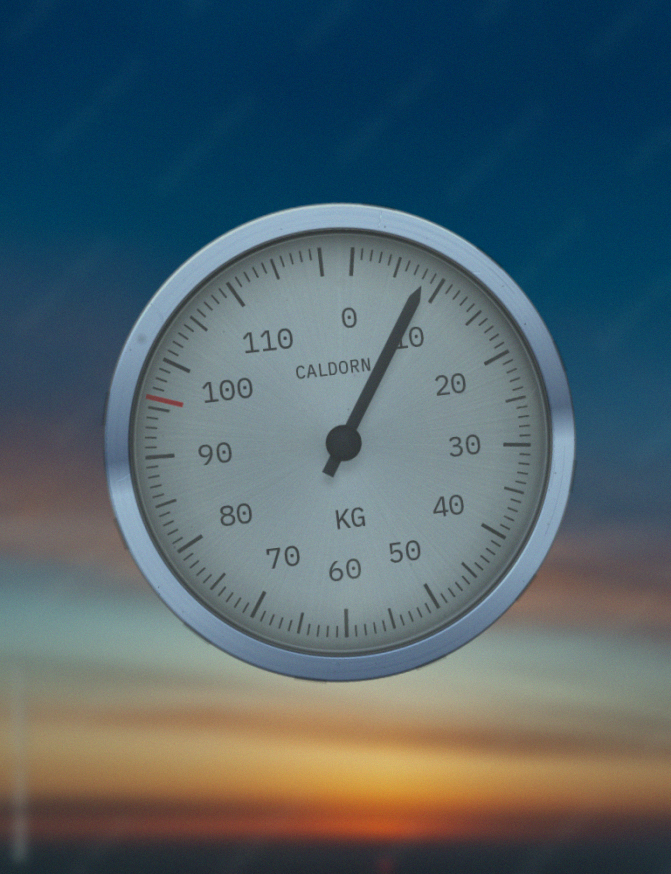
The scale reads 8 (kg)
